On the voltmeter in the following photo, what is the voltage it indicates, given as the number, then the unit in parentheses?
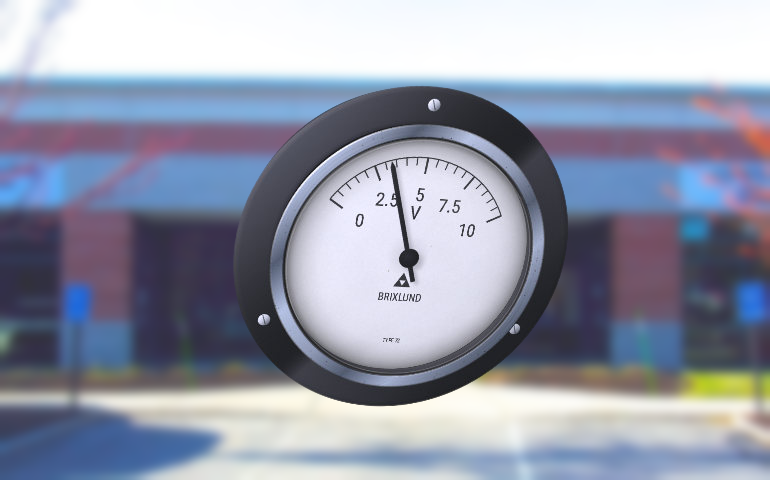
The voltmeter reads 3.25 (V)
